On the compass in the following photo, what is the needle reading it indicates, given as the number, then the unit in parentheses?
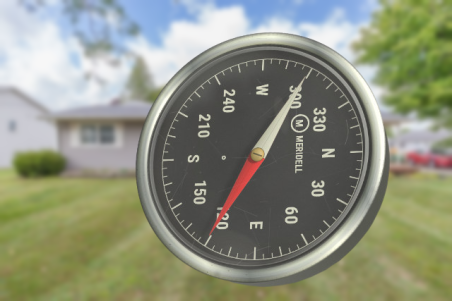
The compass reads 120 (°)
